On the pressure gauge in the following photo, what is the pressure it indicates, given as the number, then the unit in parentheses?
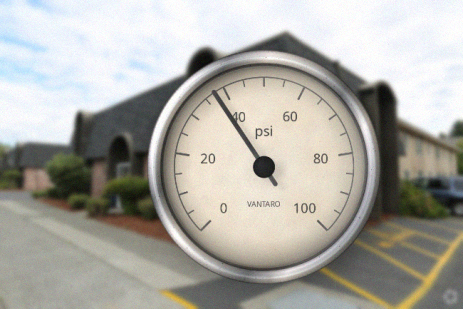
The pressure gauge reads 37.5 (psi)
